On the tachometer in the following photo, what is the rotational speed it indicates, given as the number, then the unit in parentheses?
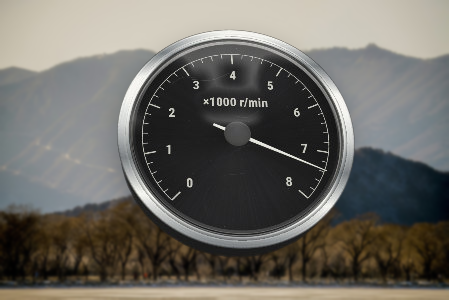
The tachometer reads 7400 (rpm)
